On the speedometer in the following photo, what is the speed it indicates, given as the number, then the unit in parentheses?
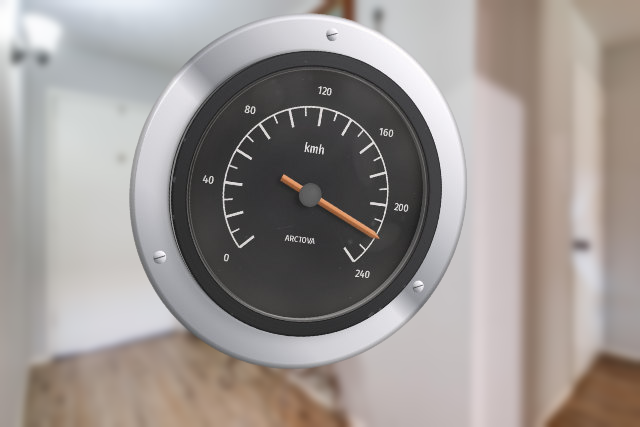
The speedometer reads 220 (km/h)
